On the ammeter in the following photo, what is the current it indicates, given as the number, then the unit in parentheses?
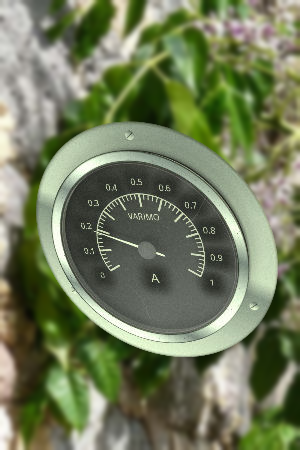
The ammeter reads 0.2 (A)
